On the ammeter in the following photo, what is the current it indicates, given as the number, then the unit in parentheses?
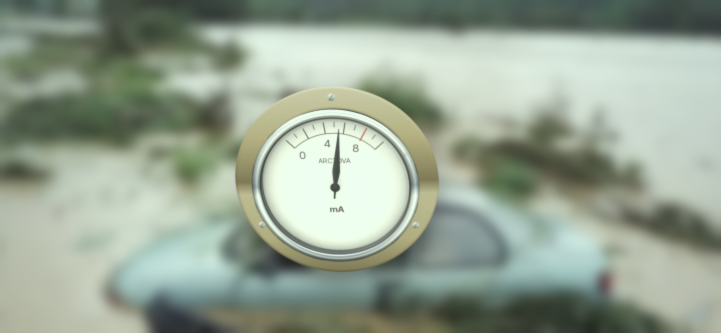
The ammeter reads 5.5 (mA)
